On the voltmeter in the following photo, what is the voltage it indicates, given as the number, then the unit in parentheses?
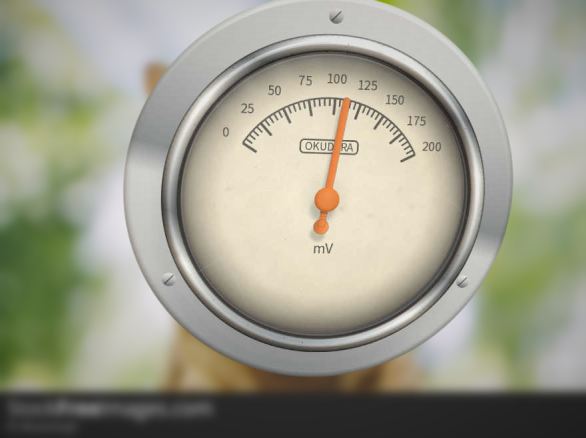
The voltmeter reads 110 (mV)
